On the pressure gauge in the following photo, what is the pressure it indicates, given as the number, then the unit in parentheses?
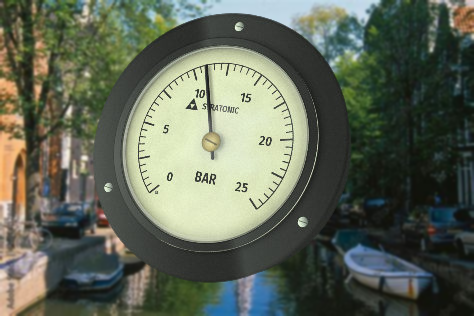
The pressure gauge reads 11 (bar)
